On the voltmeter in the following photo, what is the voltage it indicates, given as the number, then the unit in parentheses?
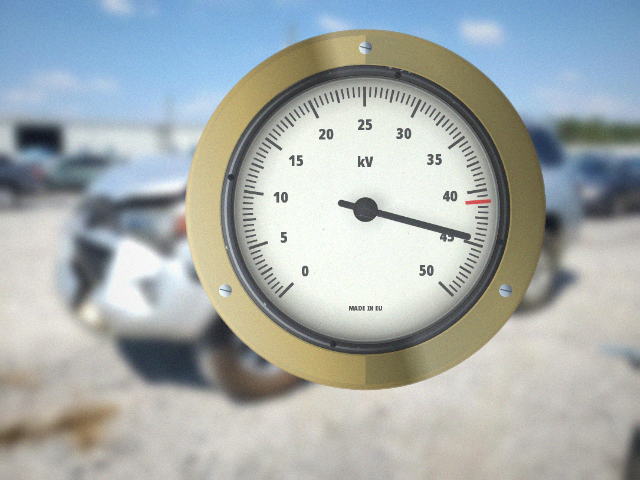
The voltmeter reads 44.5 (kV)
